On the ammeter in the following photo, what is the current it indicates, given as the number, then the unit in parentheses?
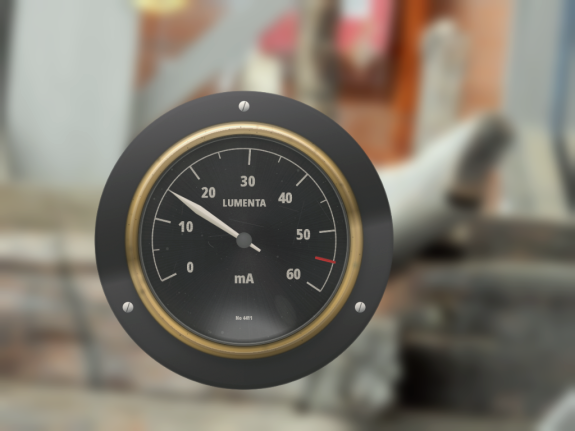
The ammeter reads 15 (mA)
